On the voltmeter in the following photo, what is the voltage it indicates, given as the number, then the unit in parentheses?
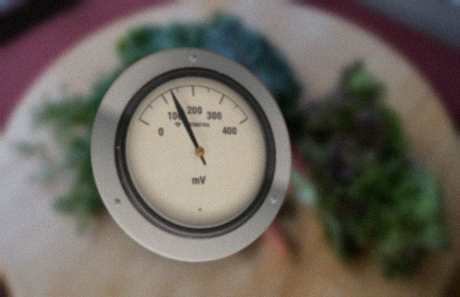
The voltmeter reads 125 (mV)
